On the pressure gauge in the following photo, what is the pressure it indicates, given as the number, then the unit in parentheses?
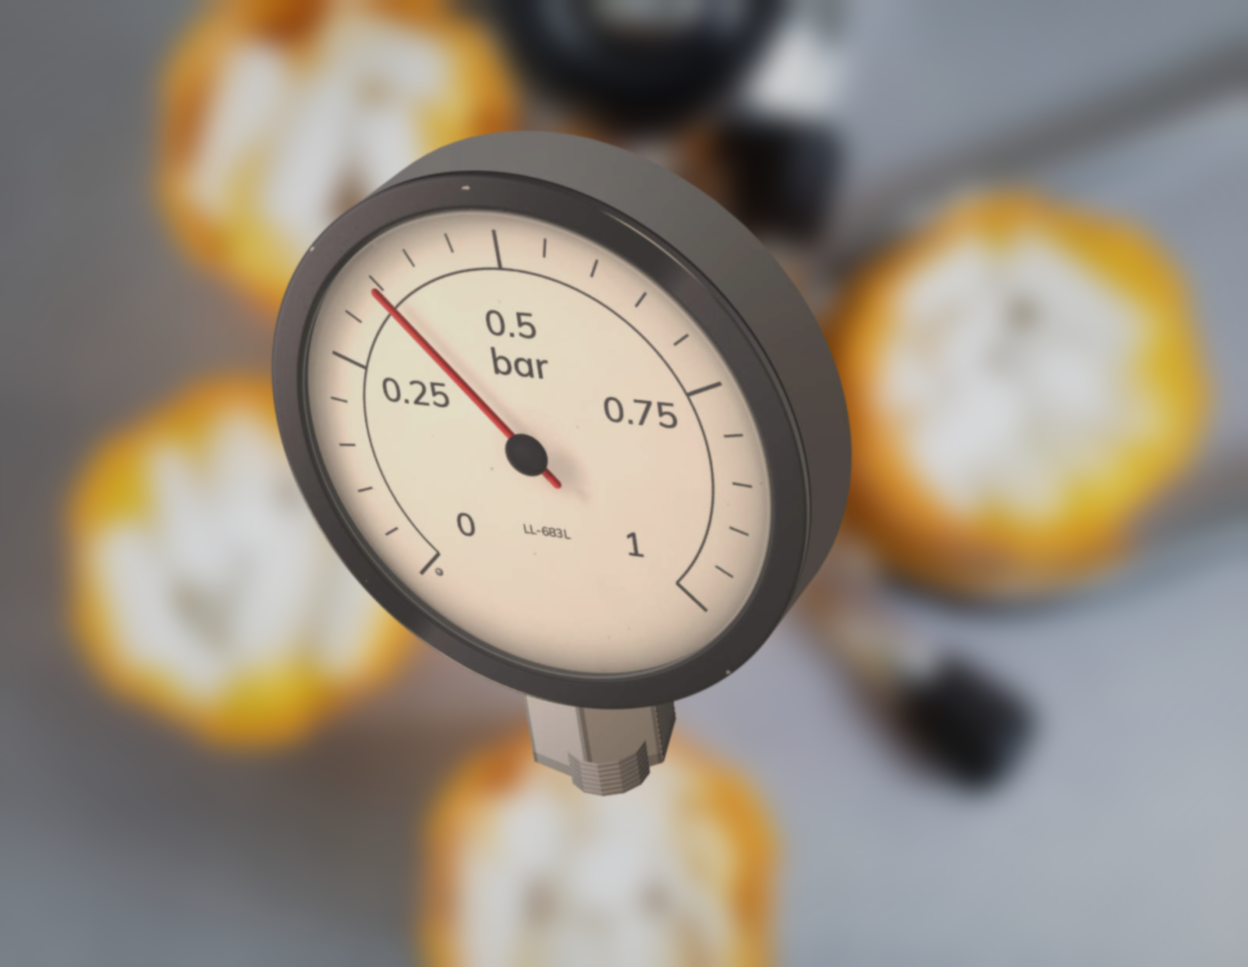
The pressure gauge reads 0.35 (bar)
